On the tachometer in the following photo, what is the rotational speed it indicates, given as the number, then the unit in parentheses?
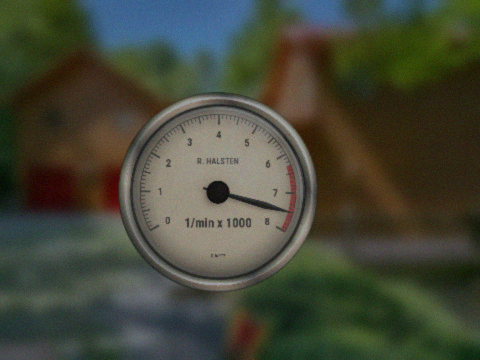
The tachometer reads 7500 (rpm)
